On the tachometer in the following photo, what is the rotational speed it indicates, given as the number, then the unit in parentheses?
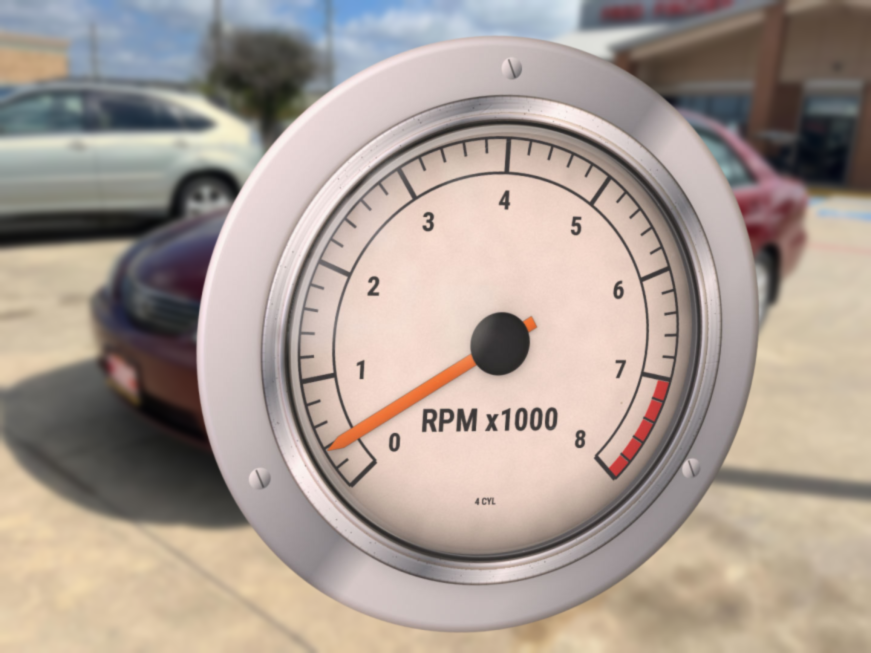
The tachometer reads 400 (rpm)
